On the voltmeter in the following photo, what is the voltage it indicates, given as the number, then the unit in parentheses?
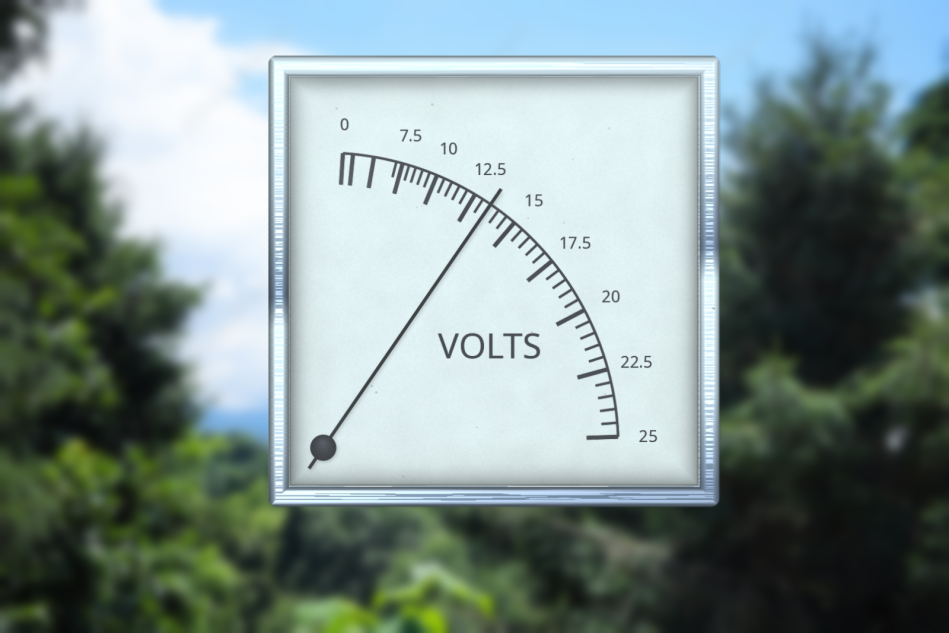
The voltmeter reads 13.5 (V)
